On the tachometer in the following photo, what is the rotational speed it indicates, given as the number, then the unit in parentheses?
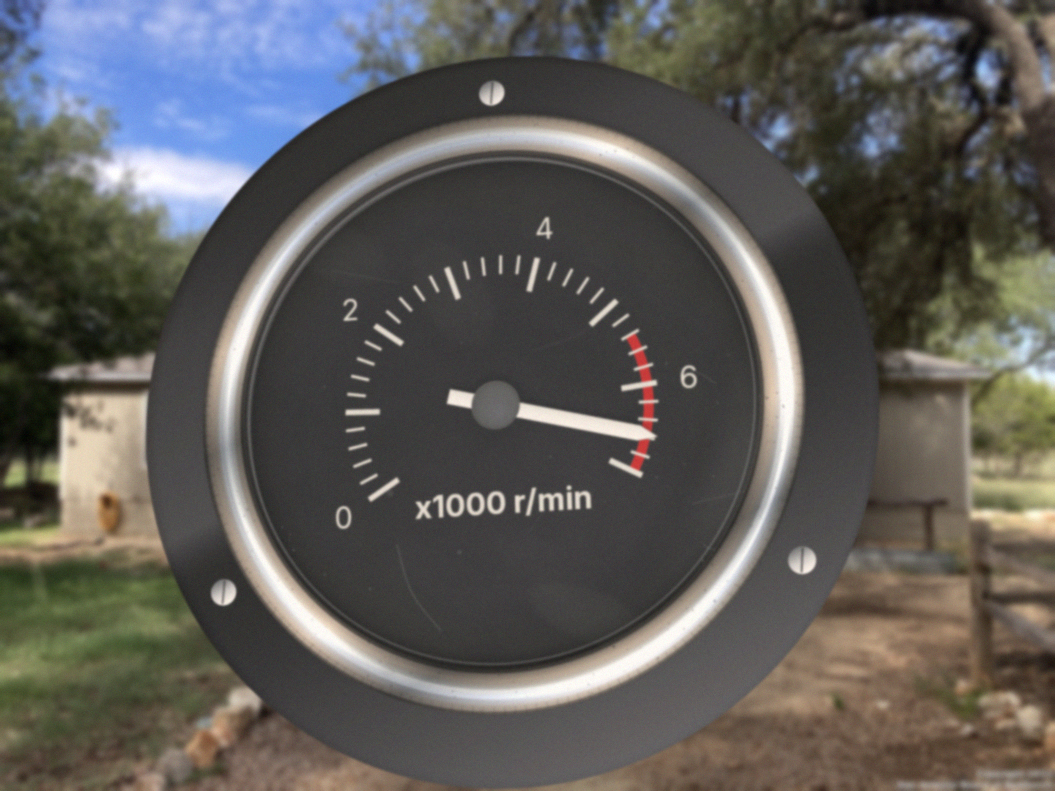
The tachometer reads 6600 (rpm)
